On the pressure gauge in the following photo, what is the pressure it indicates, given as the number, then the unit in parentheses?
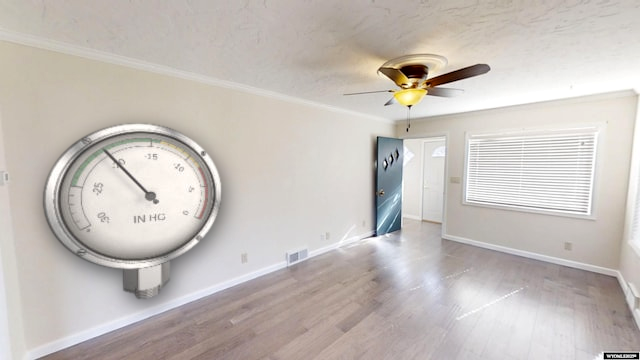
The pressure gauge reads -20 (inHg)
